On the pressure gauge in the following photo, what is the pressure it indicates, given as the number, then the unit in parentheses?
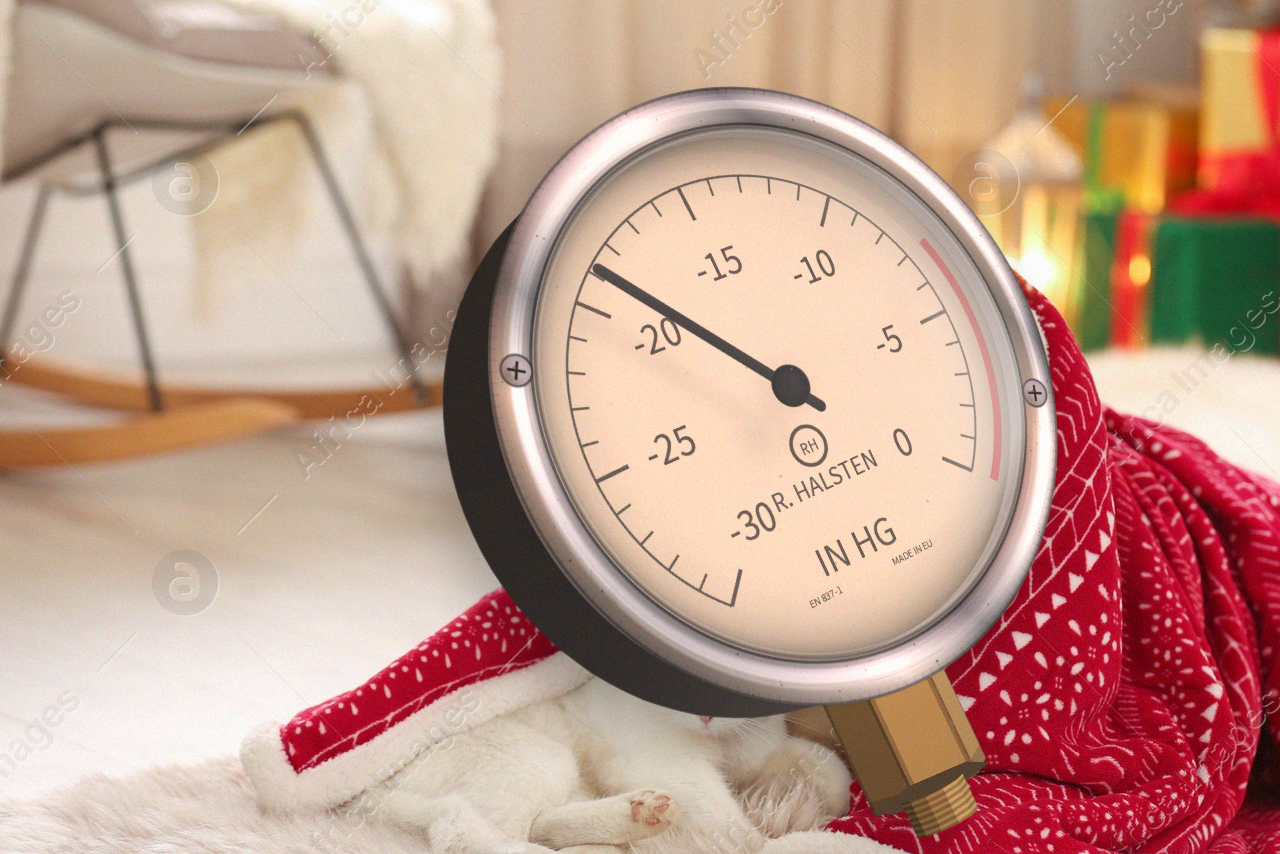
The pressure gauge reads -19 (inHg)
